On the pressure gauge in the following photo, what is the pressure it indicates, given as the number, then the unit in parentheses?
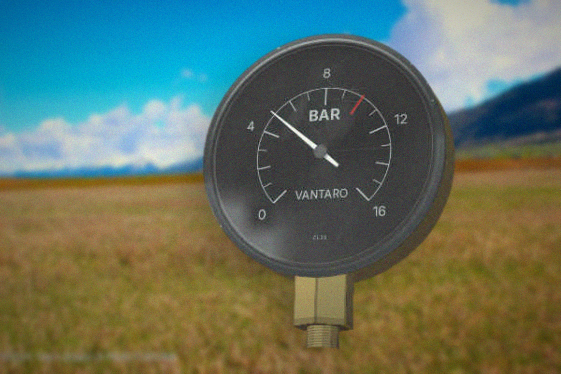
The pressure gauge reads 5 (bar)
